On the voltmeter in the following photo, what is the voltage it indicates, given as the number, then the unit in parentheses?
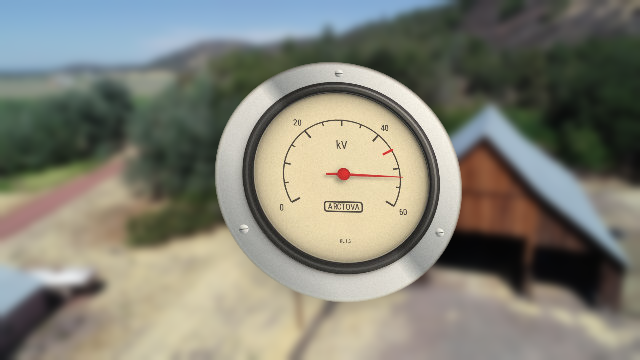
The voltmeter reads 52.5 (kV)
